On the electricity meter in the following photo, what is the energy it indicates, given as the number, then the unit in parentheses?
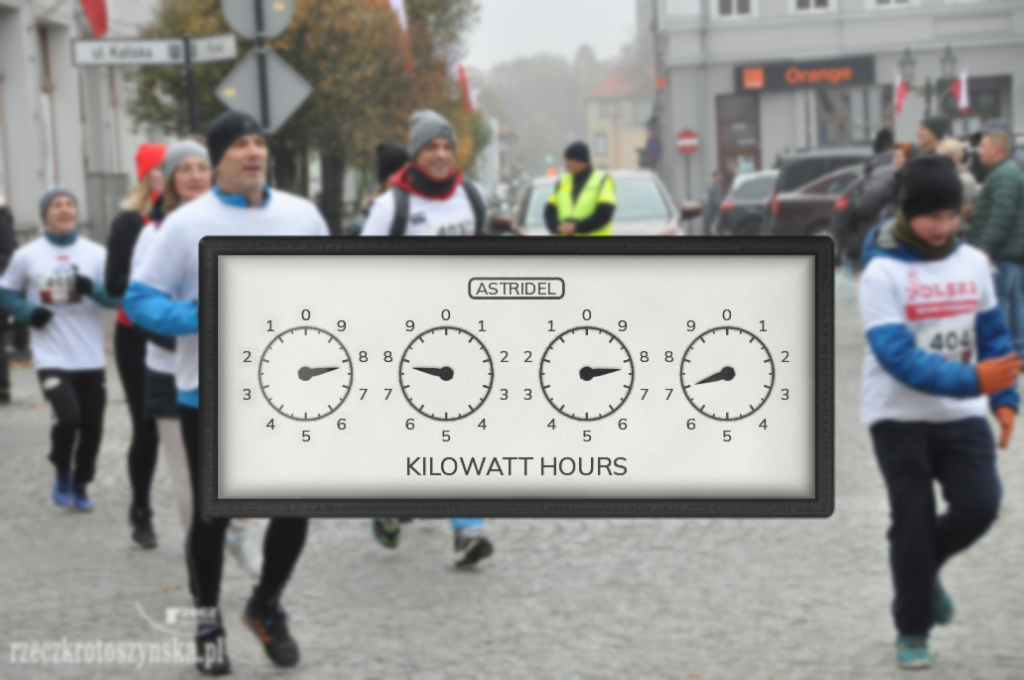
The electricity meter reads 7777 (kWh)
